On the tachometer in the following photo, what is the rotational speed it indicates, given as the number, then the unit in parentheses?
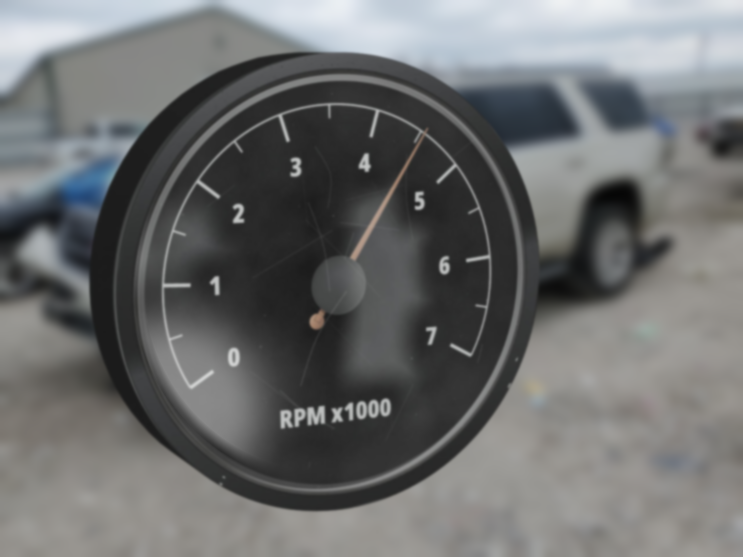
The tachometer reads 4500 (rpm)
